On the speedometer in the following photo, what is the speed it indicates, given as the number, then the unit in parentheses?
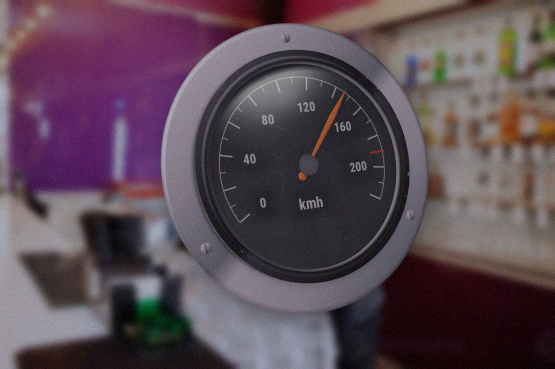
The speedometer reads 145 (km/h)
